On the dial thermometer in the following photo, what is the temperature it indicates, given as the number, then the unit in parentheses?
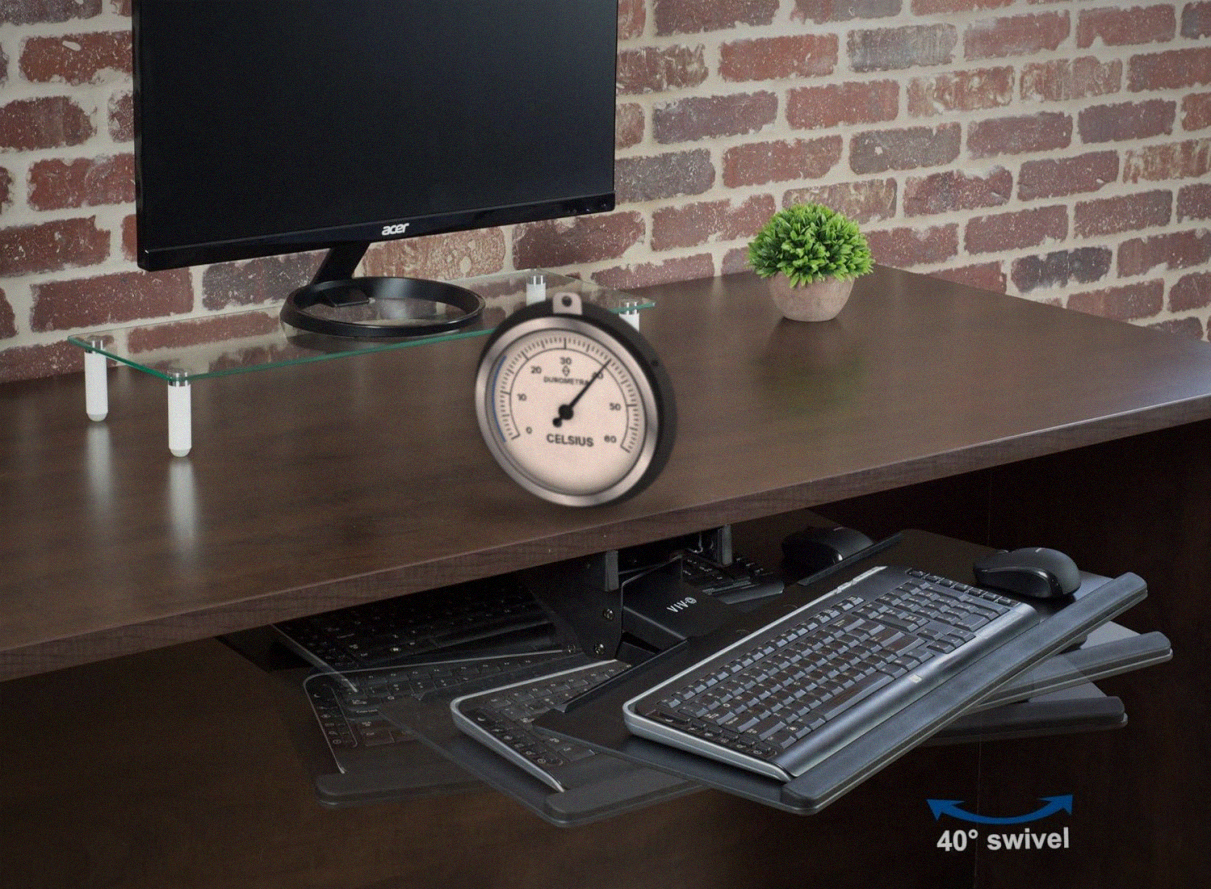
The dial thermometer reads 40 (°C)
